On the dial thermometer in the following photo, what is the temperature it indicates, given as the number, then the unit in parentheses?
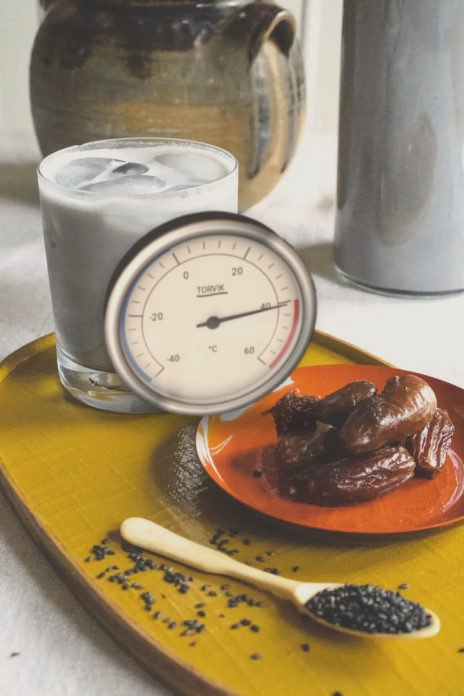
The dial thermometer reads 40 (°C)
